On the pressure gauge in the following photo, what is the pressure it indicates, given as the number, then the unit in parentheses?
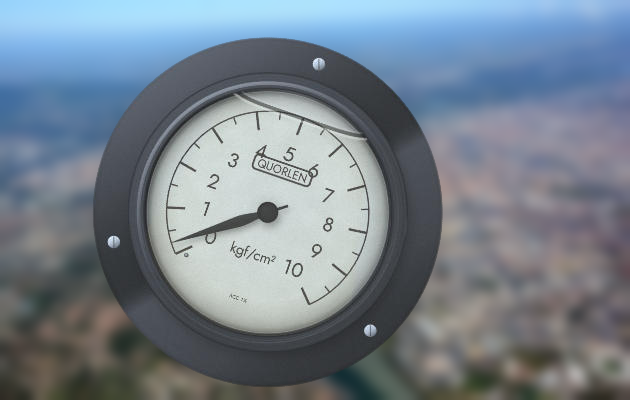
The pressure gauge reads 0.25 (kg/cm²)
